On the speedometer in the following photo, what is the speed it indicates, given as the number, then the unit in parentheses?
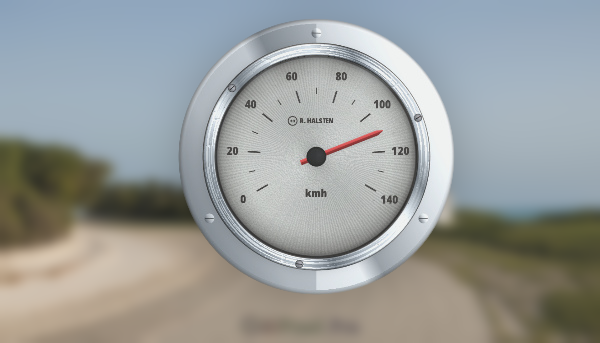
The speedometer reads 110 (km/h)
